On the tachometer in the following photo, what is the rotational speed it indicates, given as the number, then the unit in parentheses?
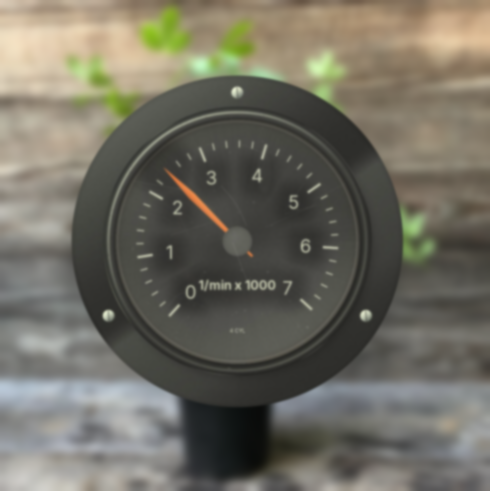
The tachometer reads 2400 (rpm)
